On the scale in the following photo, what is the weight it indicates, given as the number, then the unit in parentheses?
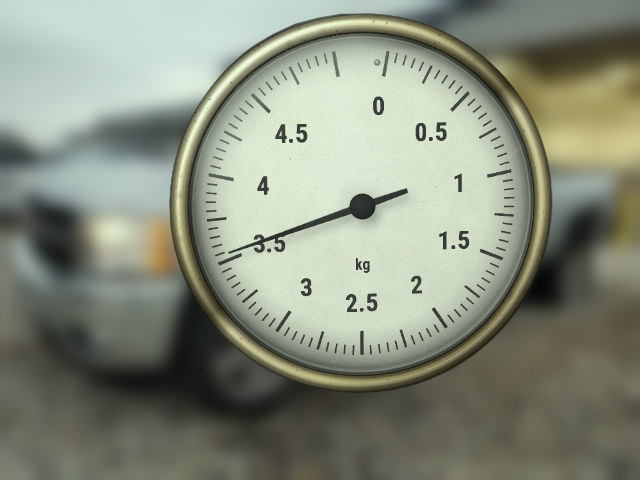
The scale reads 3.55 (kg)
